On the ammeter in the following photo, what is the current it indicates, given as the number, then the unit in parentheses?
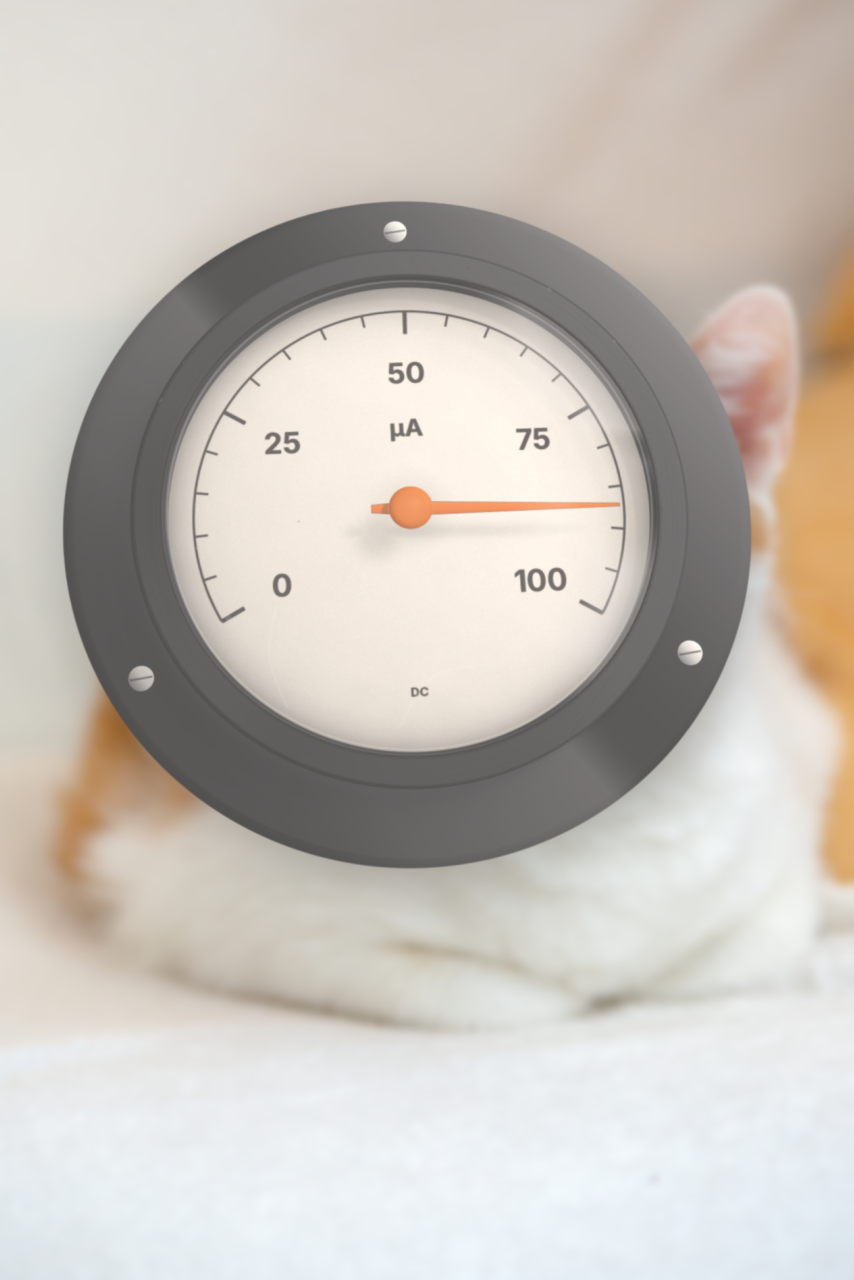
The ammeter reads 87.5 (µA)
